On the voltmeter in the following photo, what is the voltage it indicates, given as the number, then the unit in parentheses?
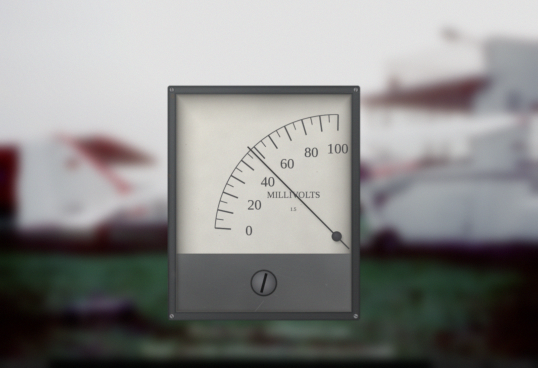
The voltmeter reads 47.5 (mV)
